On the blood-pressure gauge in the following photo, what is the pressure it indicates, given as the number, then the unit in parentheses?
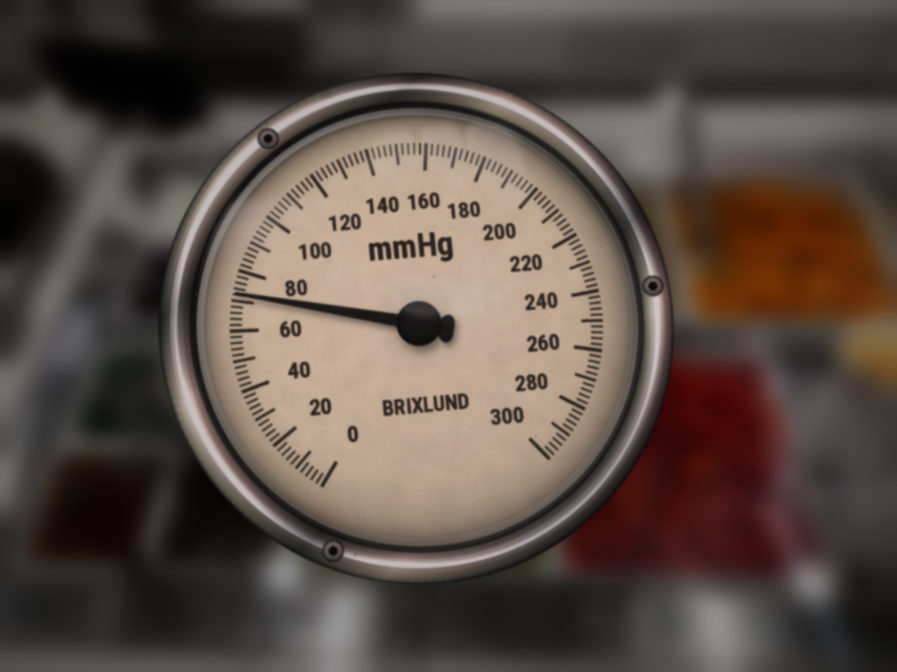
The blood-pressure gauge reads 72 (mmHg)
